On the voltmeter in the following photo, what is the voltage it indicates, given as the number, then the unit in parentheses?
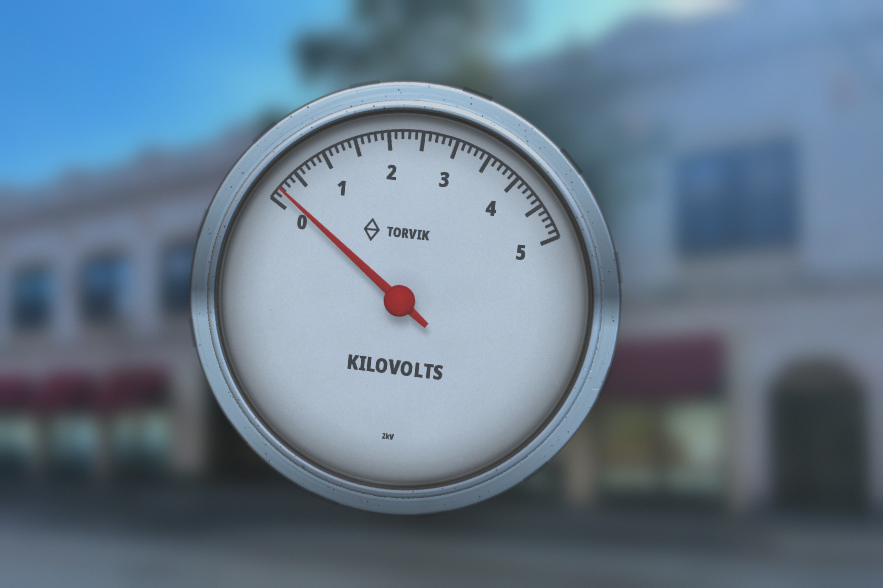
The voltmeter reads 0.2 (kV)
